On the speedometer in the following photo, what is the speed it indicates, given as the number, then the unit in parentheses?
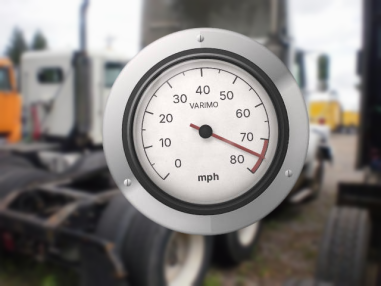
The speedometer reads 75 (mph)
